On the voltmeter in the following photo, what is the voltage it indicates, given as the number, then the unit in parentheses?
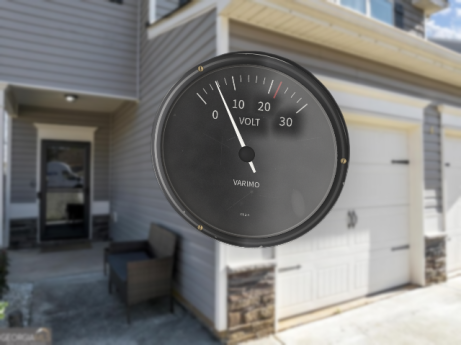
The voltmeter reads 6 (V)
